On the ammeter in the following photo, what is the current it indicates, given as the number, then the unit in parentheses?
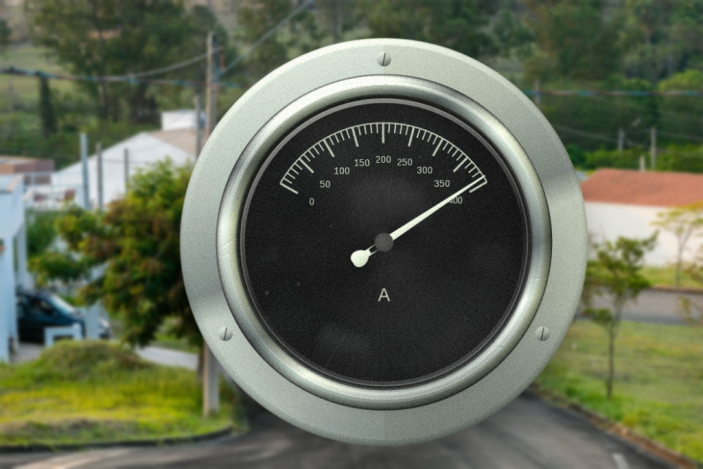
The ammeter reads 390 (A)
